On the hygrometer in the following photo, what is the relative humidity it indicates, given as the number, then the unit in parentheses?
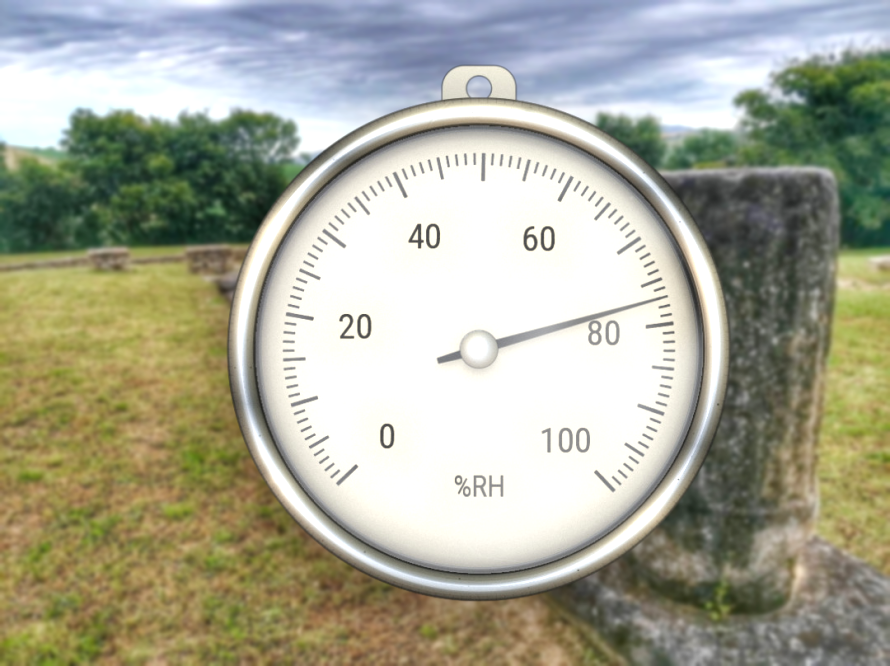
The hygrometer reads 77 (%)
